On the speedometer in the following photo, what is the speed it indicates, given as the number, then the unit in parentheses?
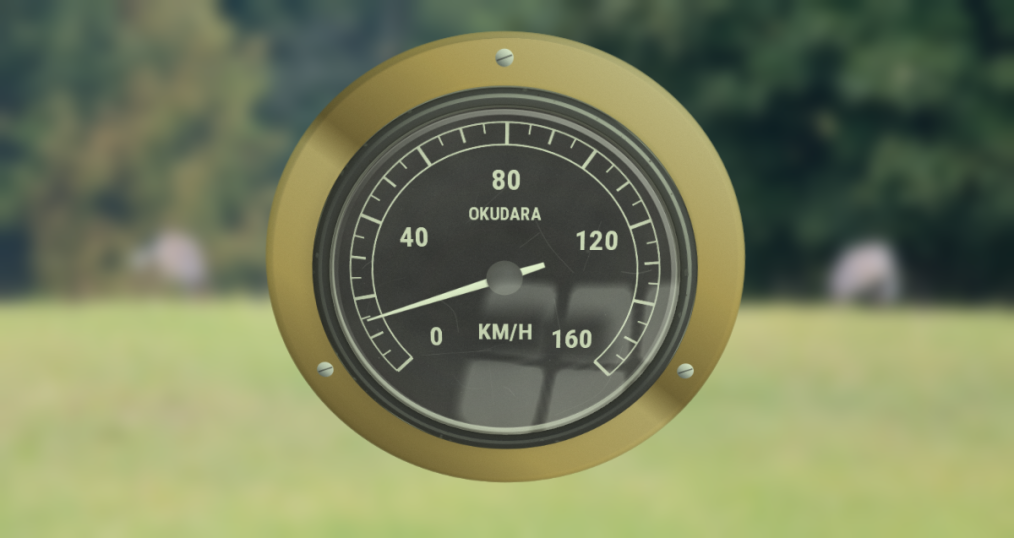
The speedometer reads 15 (km/h)
